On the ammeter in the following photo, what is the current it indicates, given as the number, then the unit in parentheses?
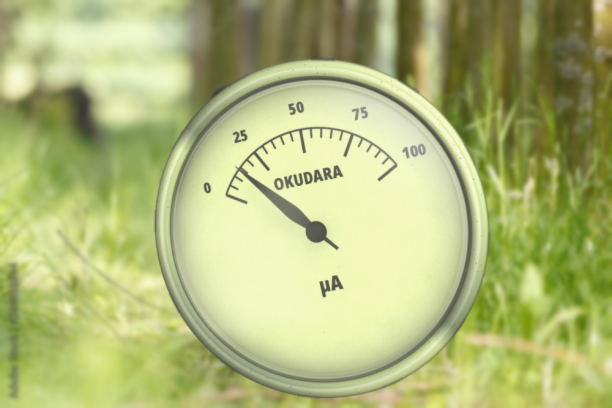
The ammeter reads 15 (µA)
